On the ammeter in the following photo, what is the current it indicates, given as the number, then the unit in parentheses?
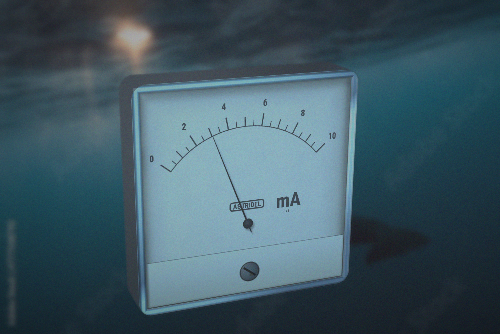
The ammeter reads 3 (mA)
